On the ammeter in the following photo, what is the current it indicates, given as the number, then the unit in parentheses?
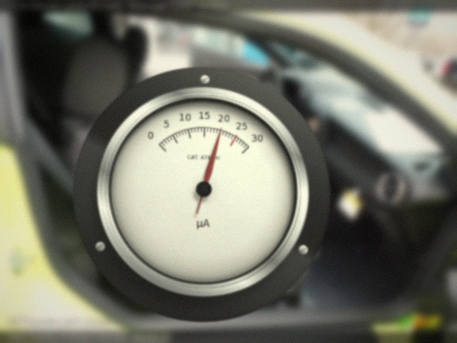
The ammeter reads 20 (µA)
